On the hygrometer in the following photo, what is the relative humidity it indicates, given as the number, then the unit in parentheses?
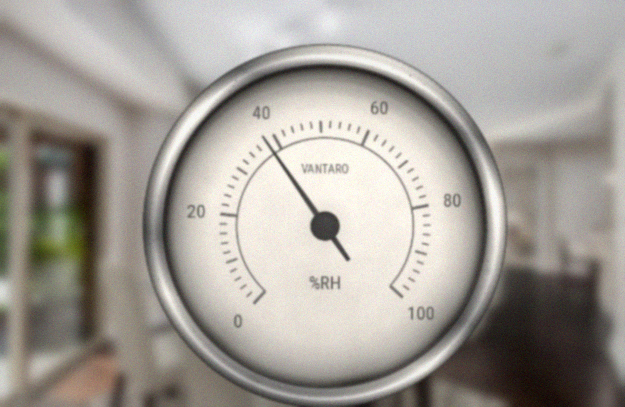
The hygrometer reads 38 (%)
